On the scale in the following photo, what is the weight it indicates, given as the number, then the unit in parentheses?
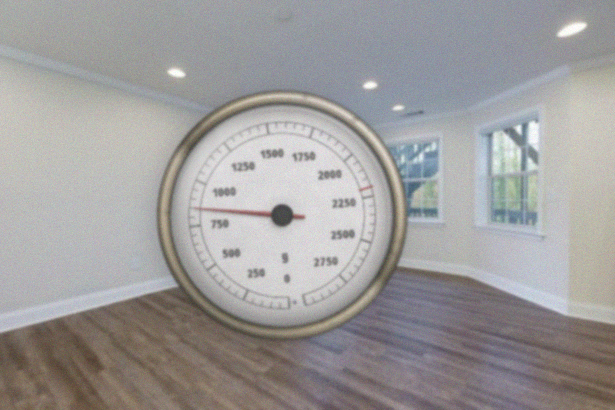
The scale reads 850 (g)
